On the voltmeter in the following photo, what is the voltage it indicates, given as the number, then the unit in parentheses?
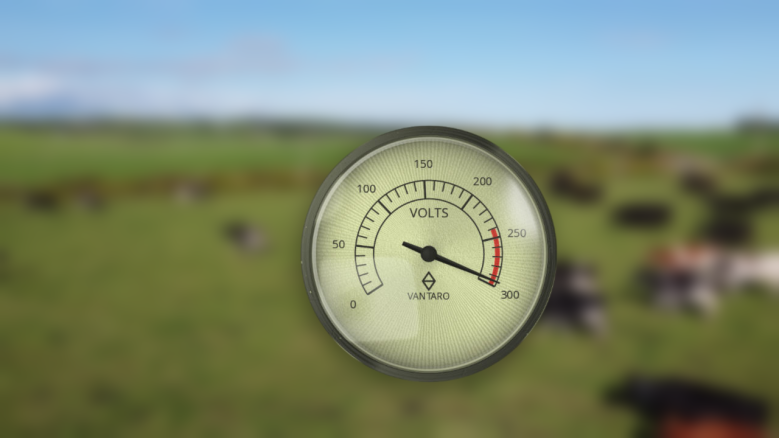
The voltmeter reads 295 (V)
